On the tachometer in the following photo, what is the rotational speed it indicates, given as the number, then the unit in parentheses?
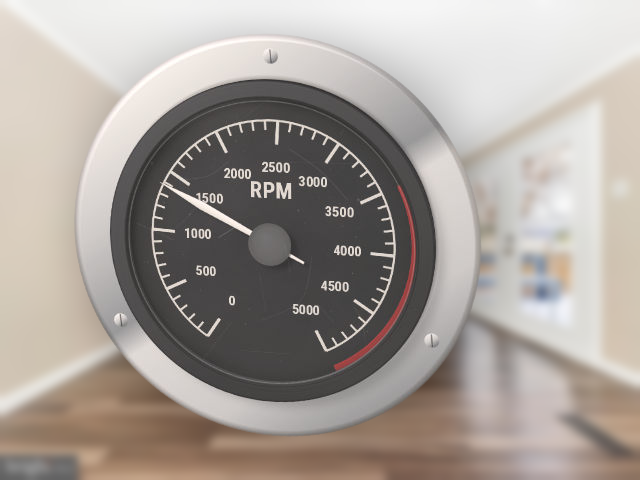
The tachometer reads 1400 (rpm)
